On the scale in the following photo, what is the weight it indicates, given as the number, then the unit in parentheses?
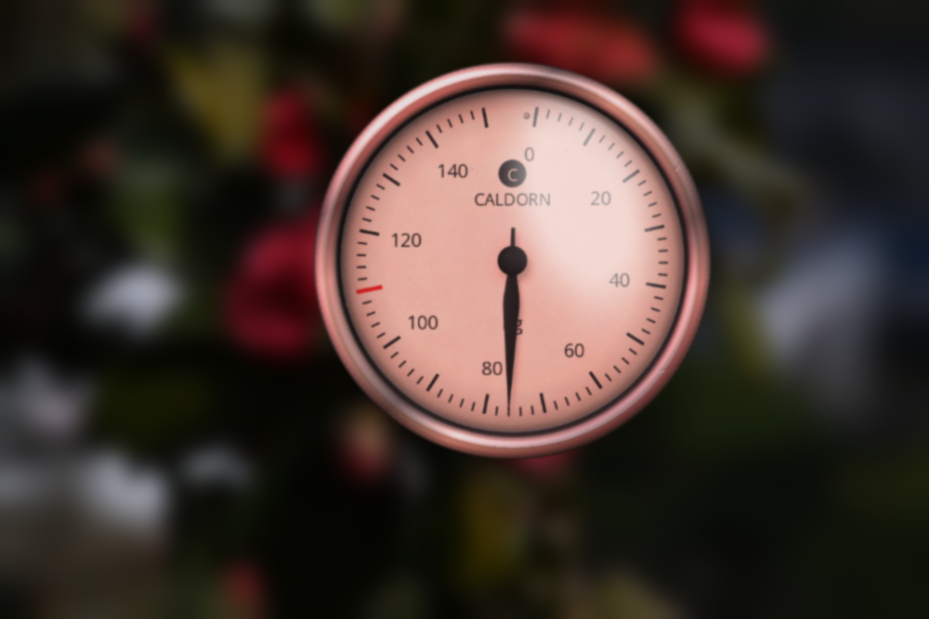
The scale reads 76 (kg)
